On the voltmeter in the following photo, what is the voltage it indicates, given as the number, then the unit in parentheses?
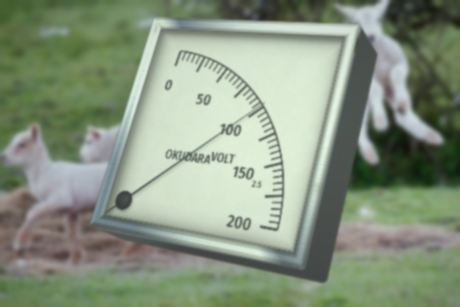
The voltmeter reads 100 (V)
